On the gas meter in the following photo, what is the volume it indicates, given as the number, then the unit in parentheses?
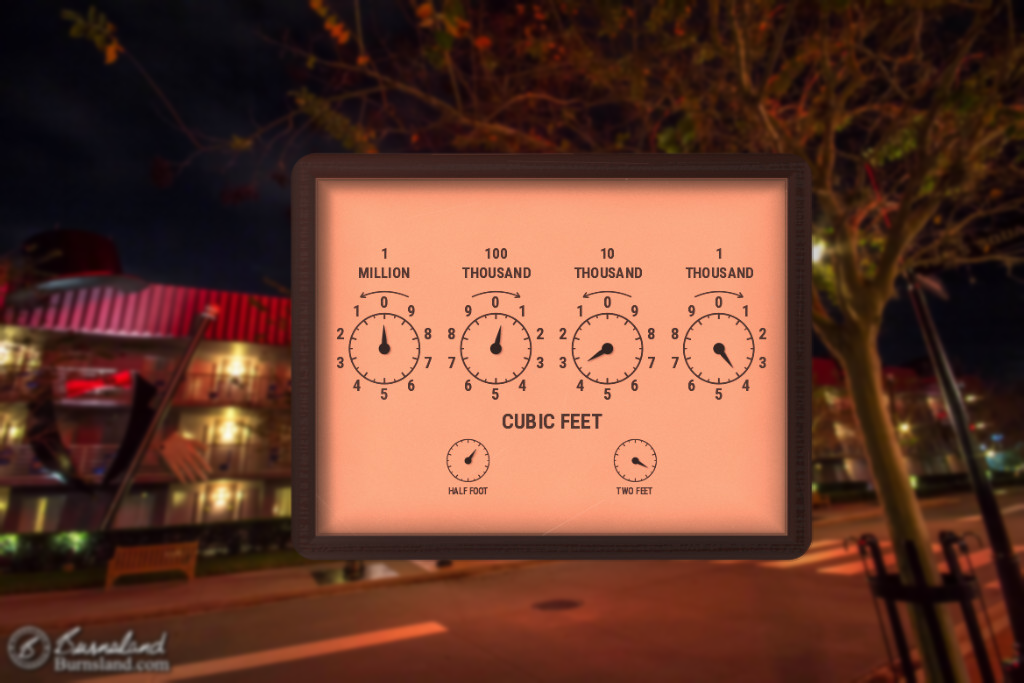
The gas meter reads 3400 (ft³)
